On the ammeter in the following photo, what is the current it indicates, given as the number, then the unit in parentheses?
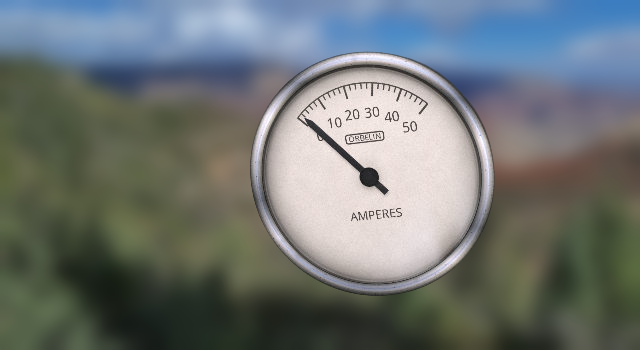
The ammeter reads 2 (A)
